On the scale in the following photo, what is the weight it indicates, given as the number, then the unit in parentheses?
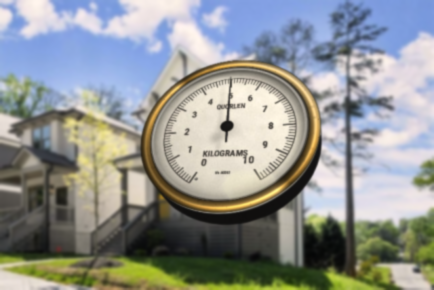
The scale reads 5 (kg)
